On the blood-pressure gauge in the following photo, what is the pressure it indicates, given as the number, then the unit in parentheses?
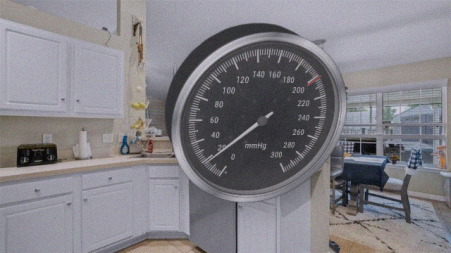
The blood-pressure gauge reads 20 (mmHg)
